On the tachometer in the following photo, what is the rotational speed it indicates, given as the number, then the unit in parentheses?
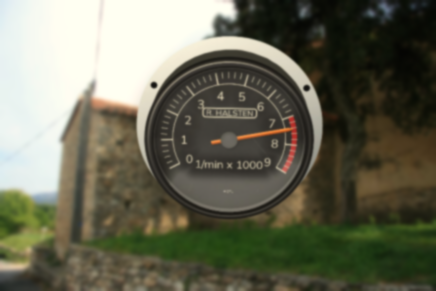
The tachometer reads 7400 (rpm)
